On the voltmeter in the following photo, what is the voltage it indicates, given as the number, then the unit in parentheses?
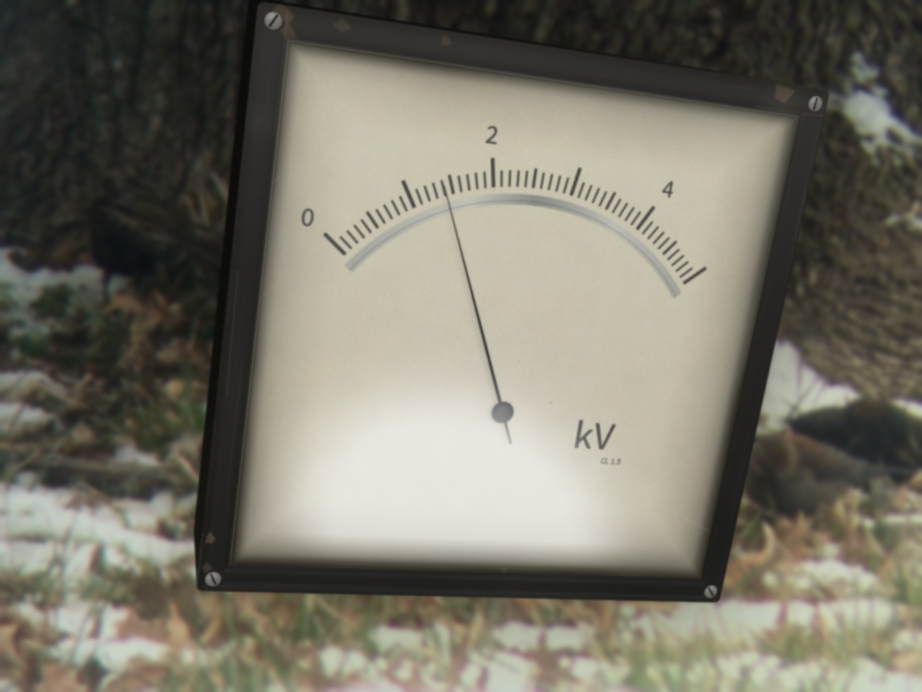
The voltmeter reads 1.4 (kV)
